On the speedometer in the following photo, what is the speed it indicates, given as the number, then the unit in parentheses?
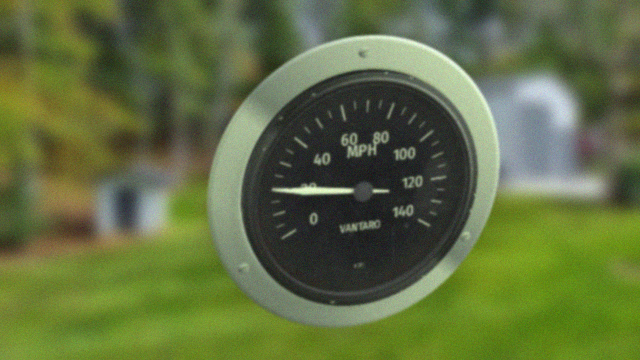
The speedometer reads 20 (mph)
